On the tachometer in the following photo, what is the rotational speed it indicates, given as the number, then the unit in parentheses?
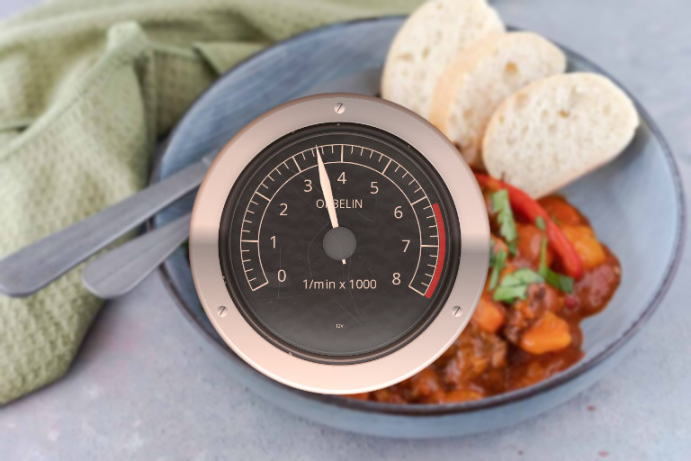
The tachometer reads 3500 (rpm)
